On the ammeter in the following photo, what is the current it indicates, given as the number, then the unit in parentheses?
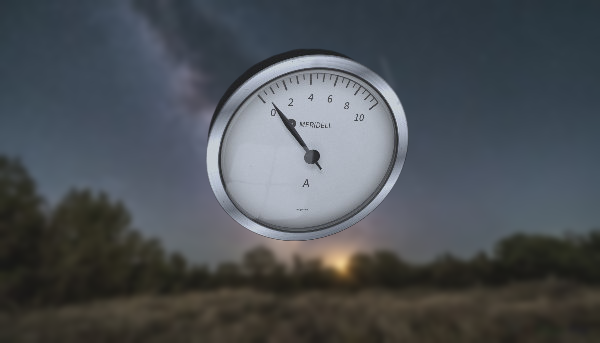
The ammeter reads 0.5 (A)
